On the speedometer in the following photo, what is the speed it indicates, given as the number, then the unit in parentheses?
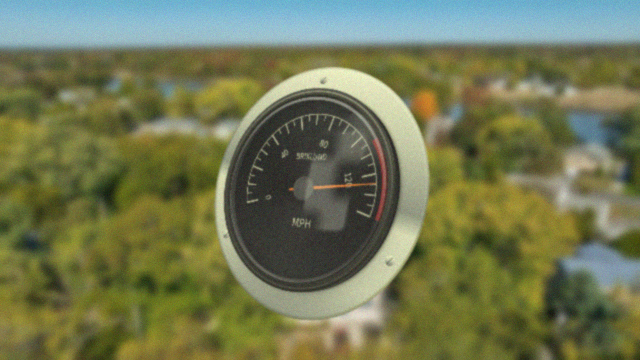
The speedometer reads 125 (mph)
